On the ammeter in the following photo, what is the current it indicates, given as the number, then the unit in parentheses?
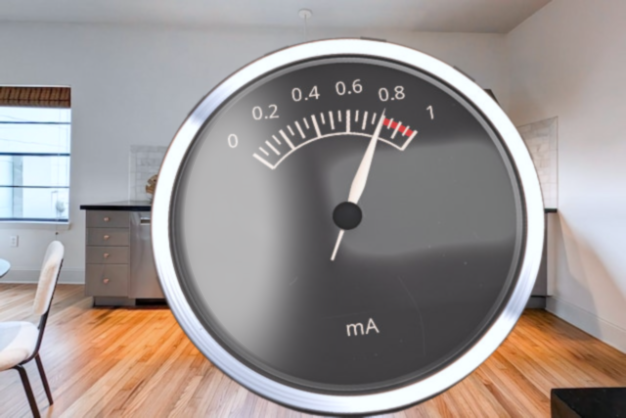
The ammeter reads 0.8 (mA)
